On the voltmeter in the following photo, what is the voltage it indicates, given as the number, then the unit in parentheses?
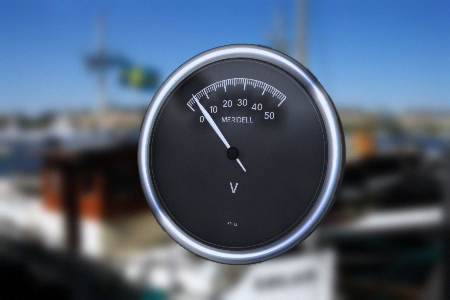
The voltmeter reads 5 (V)
